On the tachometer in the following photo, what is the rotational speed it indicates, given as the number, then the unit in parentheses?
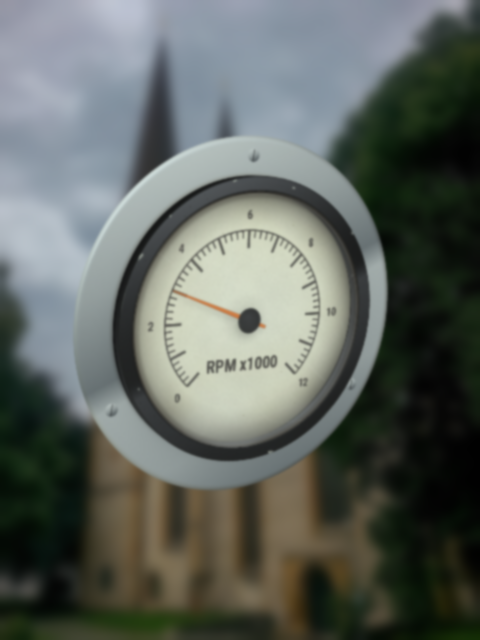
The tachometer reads 3000 (rpm)
